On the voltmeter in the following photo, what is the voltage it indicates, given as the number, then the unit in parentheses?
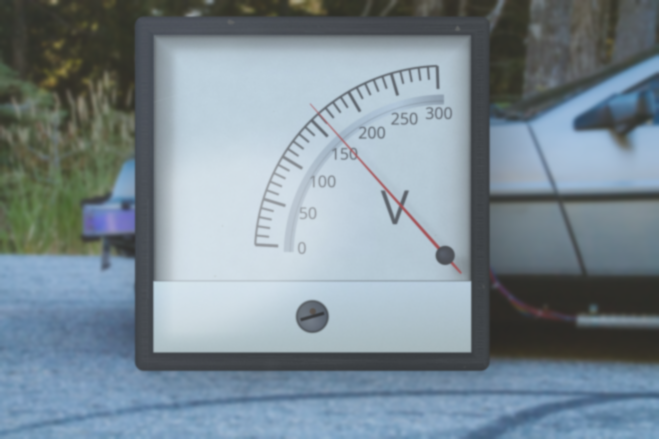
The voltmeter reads 160 (V)
